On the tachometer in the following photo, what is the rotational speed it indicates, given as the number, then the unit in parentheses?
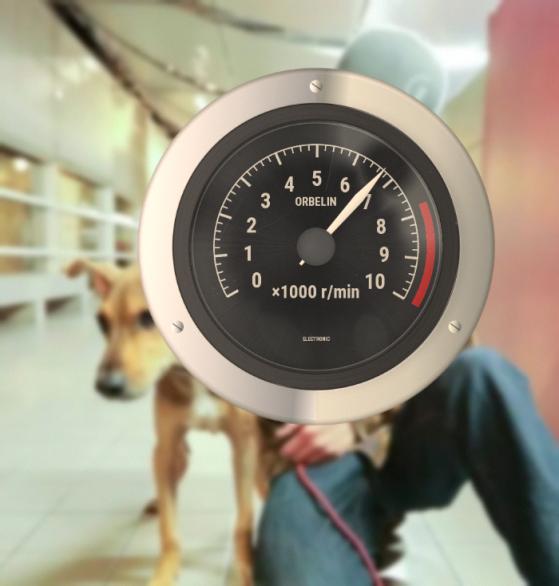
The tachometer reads 6700 (rpm)
